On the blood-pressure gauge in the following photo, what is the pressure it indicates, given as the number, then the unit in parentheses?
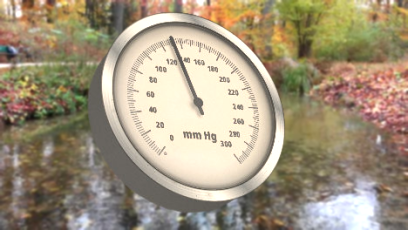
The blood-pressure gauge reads 130 (mmHg)
